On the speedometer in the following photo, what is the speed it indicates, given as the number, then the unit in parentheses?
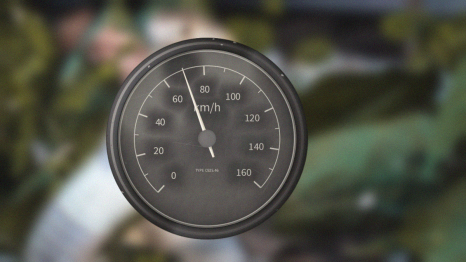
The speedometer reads 70 (km/h)
